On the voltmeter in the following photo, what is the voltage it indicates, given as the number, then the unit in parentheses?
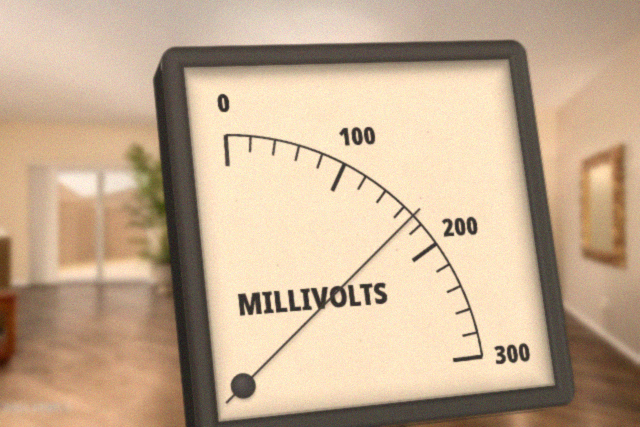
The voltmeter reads 170 (mV)
